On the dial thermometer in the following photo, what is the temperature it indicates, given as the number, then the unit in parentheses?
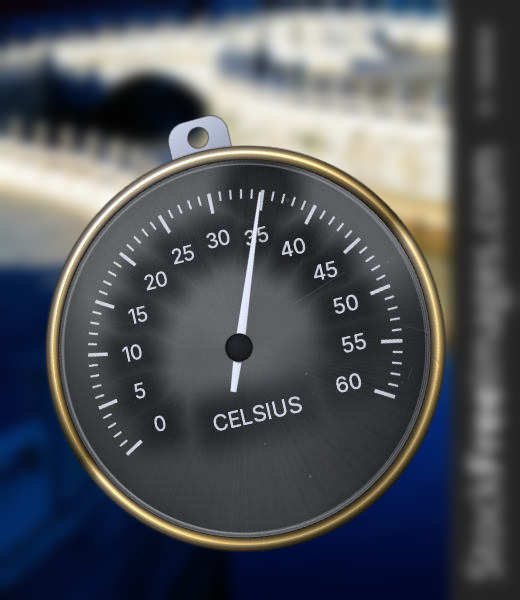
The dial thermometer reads 35 (°C)
